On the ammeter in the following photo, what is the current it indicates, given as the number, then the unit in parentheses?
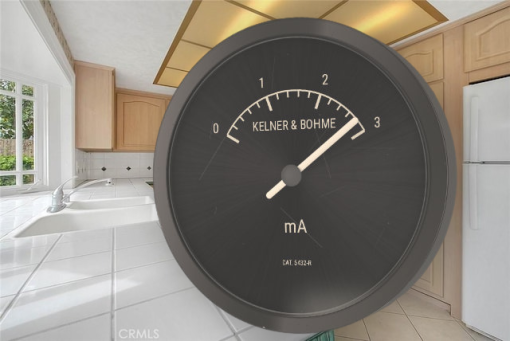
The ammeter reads 2.8 (mA)
